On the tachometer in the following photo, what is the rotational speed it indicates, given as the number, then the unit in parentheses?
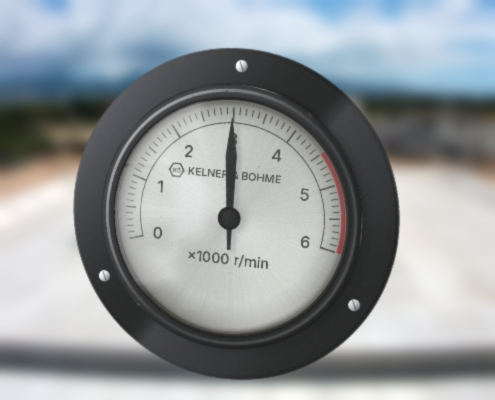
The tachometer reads 3000 (rpm)
